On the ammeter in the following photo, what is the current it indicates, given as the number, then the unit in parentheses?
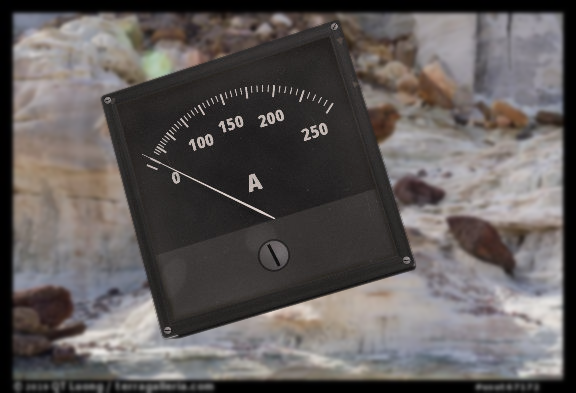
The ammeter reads 25 (A)
